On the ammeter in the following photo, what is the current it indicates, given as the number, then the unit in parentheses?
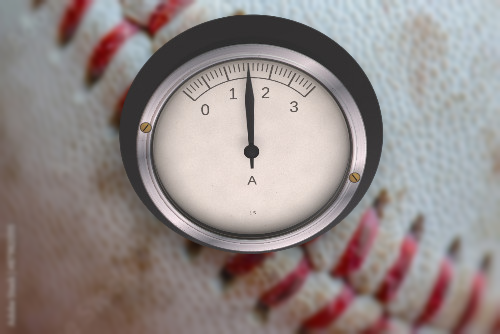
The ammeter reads 1.5 (A)
